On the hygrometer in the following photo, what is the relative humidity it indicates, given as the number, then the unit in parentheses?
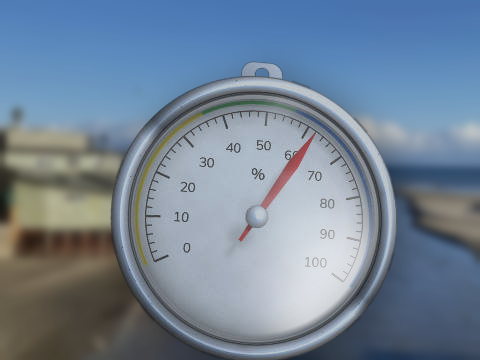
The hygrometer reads 62 (%)
